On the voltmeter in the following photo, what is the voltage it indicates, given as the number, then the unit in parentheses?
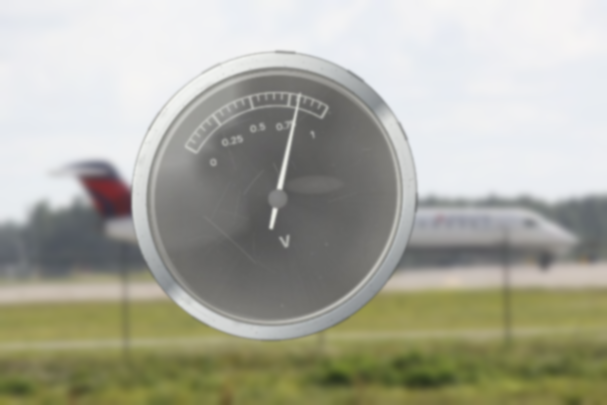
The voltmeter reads 0.8 (V)
